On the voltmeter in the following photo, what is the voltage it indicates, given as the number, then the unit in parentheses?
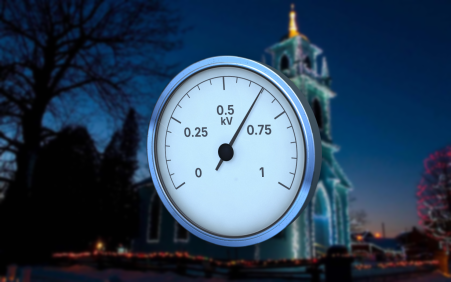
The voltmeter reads 0.65 (kV)
